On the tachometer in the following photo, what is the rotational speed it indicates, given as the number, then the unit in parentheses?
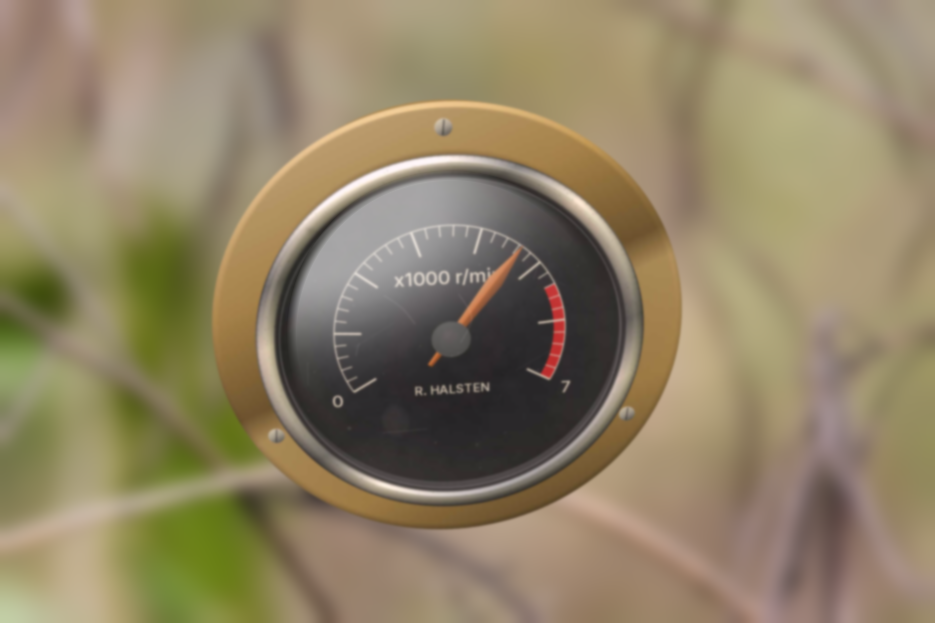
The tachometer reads 4600 (rpm)
